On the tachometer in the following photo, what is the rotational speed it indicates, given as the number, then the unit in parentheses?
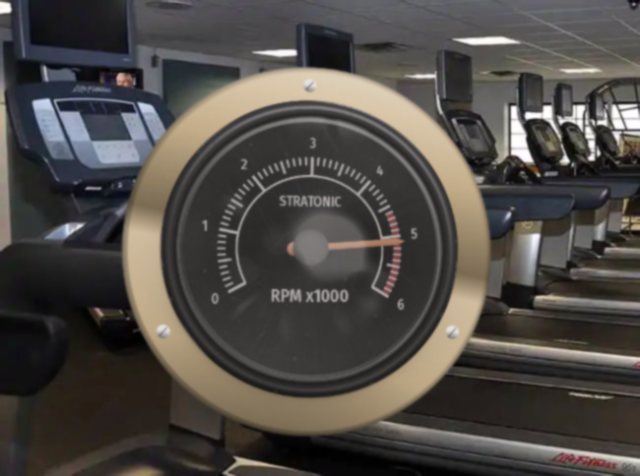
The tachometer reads 5100 (rpm)
